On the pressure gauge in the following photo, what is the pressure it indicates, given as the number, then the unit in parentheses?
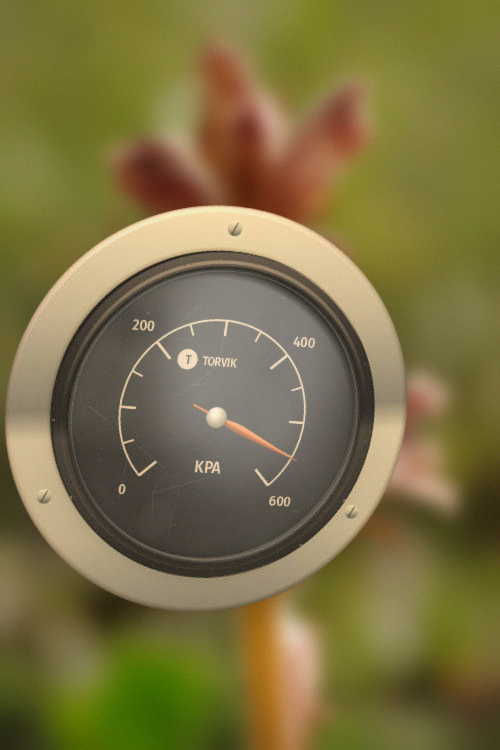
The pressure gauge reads 550 (kPa)
